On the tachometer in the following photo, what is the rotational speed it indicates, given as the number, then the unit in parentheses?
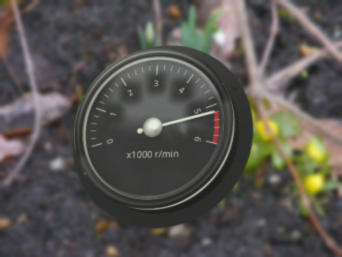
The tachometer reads 5200 (rpm)
